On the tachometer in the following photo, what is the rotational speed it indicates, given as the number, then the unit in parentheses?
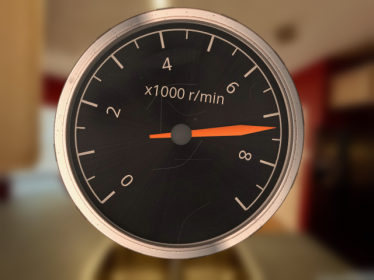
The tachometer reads 7250 (rpm)
